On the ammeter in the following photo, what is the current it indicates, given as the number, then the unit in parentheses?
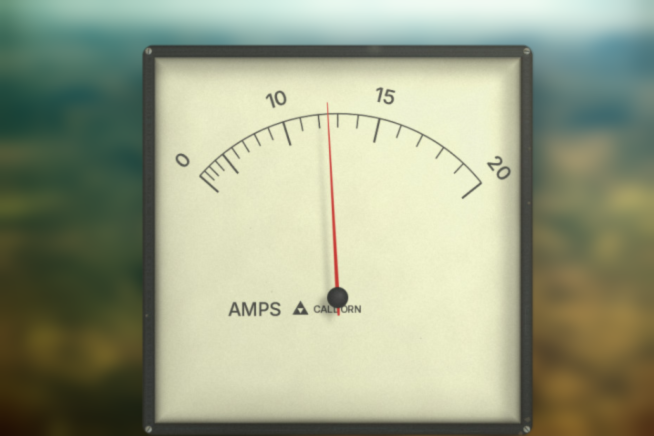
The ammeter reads 12.5 (A)
